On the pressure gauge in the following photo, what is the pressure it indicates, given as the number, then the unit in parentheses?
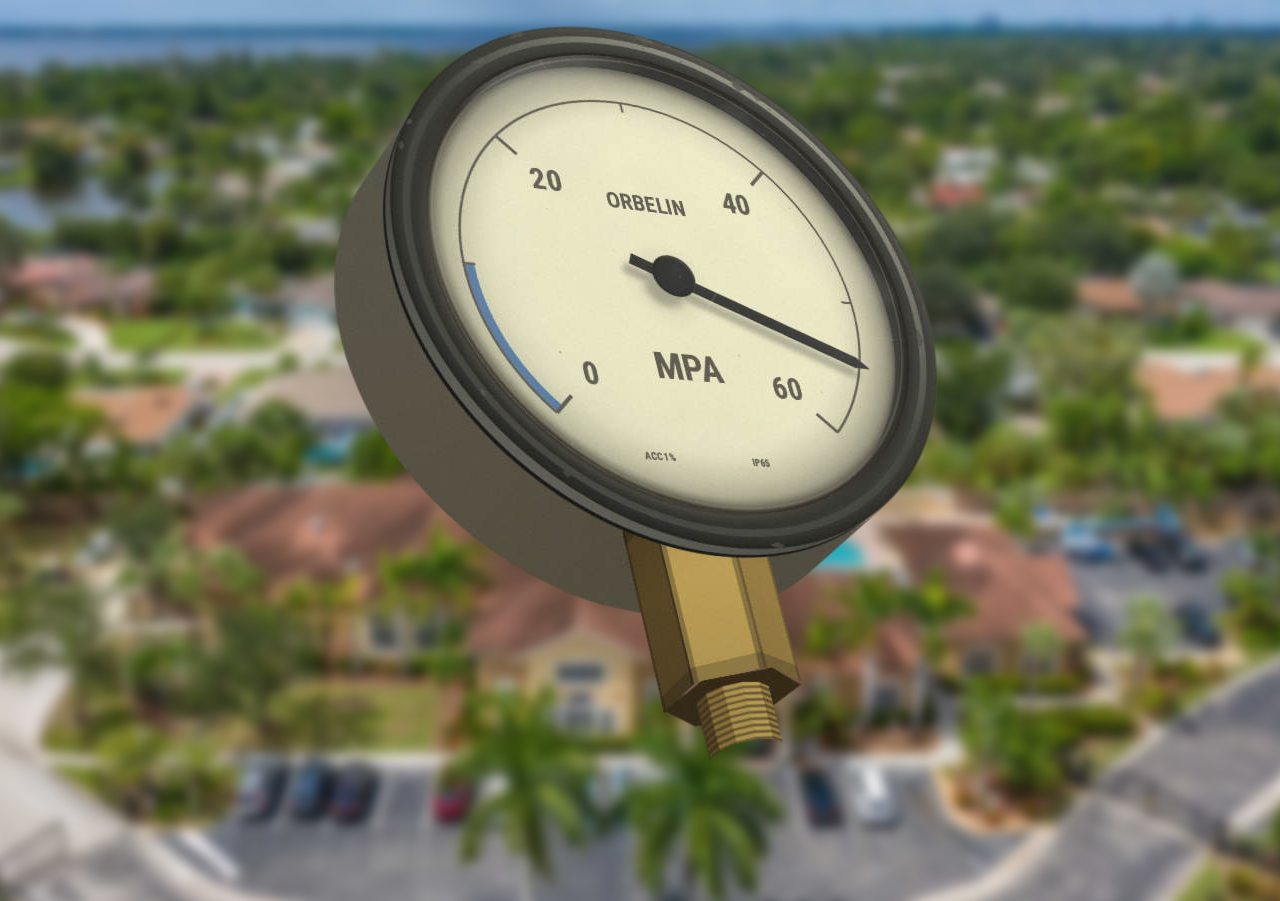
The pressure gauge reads 55 (MPa)
